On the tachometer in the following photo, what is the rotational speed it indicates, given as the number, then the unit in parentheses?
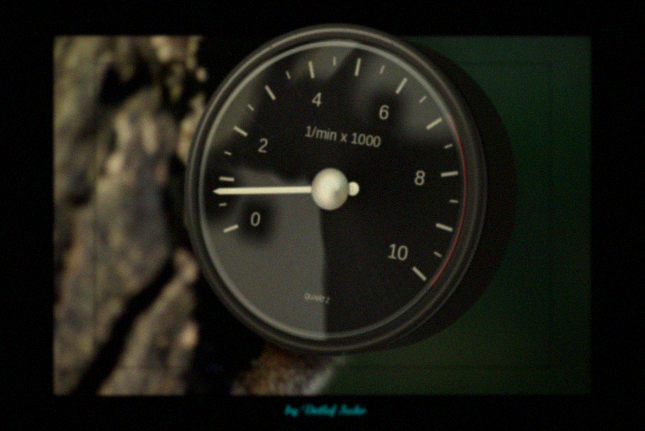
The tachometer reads 750 (rpm)
